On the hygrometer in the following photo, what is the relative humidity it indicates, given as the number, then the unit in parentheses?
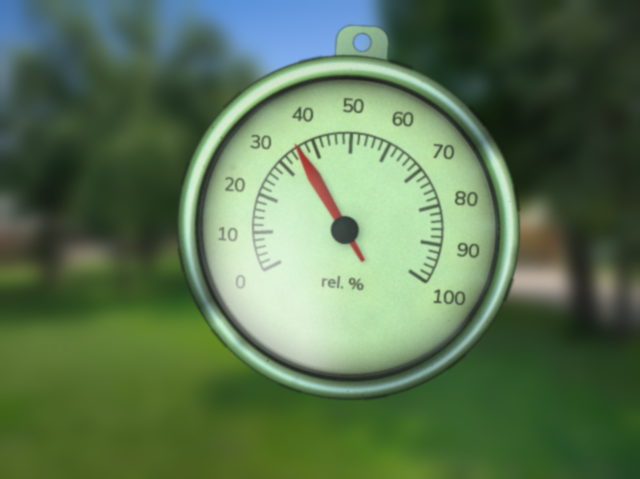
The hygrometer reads 36 (%)
